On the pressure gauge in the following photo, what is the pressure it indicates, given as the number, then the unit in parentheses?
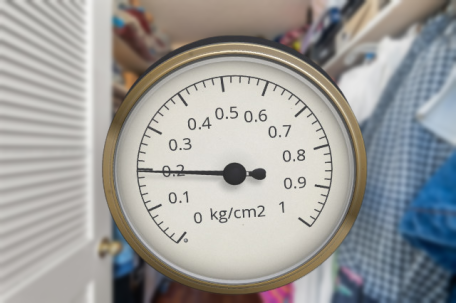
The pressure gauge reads 0.2 (kg/cm²)
